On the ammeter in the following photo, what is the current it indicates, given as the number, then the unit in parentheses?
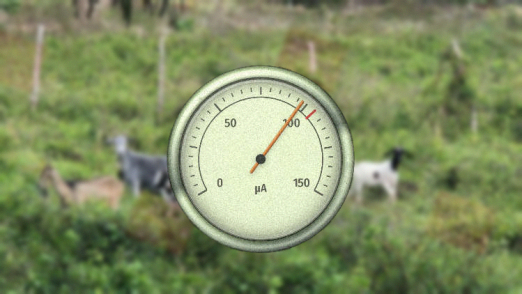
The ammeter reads 97.5 (µA)
